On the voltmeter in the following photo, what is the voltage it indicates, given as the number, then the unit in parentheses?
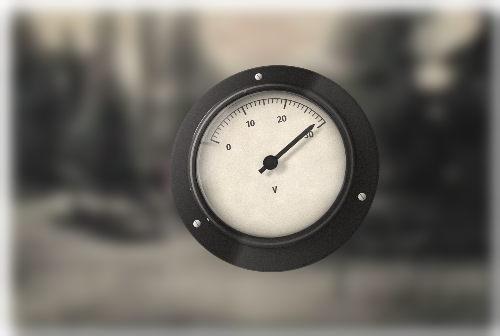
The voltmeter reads 29 (V)
